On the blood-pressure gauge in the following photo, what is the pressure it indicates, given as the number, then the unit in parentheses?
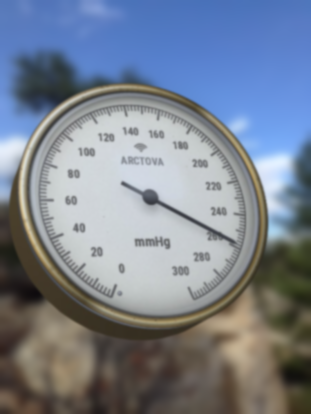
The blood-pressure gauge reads 260 (mmHg)
